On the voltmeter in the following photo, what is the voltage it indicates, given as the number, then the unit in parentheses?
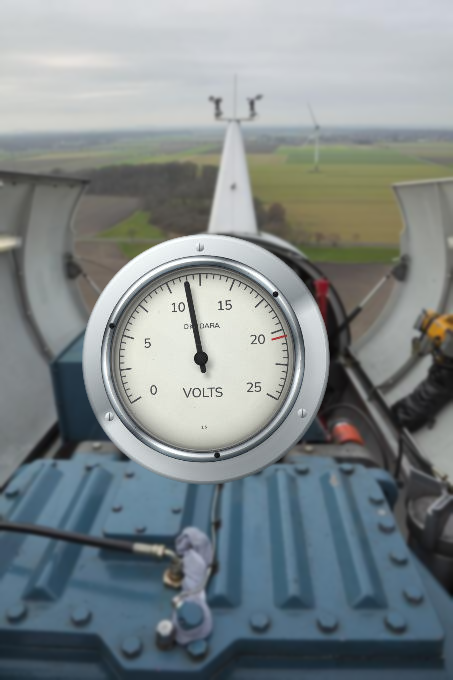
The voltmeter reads 11.5 (V)
